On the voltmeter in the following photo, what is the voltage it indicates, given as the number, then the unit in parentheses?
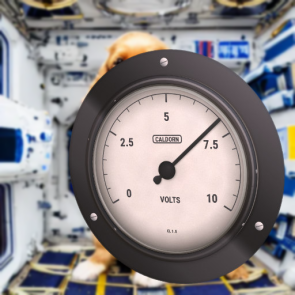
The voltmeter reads 7 (V)
